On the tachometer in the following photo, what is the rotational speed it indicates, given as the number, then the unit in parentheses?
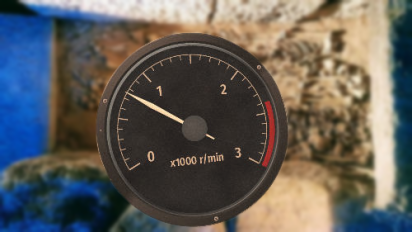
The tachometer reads 750 (rpm)
